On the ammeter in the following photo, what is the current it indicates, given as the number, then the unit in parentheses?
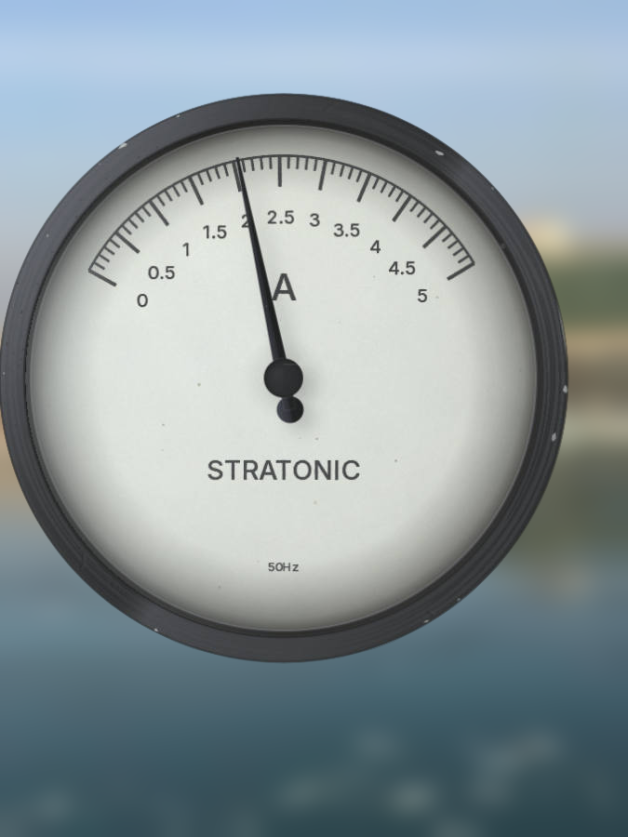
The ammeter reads 2.05 (A)
